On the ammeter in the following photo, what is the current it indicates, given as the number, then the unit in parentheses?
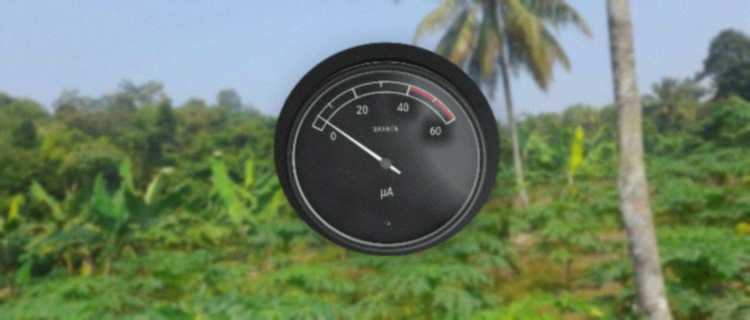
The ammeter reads 5 (µA)
